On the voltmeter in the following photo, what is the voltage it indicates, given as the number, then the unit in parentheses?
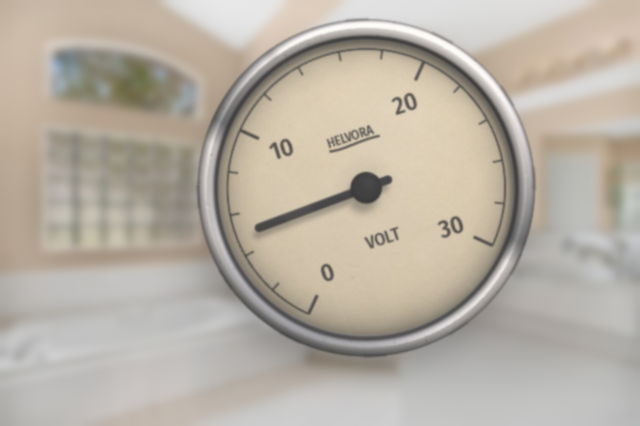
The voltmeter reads 5 (V)
